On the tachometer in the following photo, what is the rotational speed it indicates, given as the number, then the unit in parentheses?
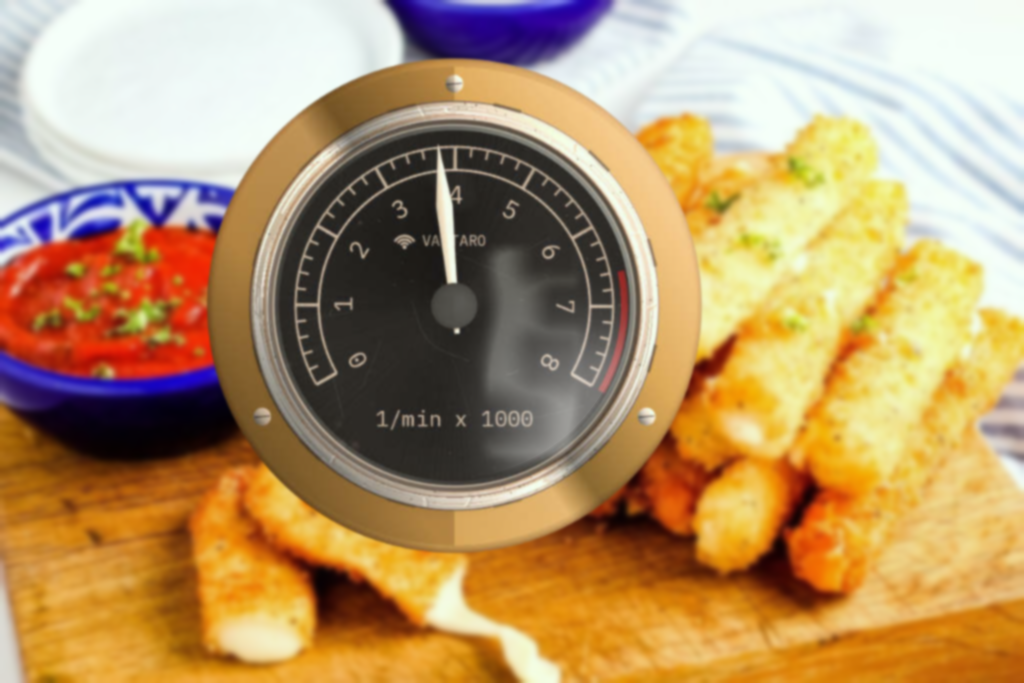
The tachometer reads 3800 (rpm)
